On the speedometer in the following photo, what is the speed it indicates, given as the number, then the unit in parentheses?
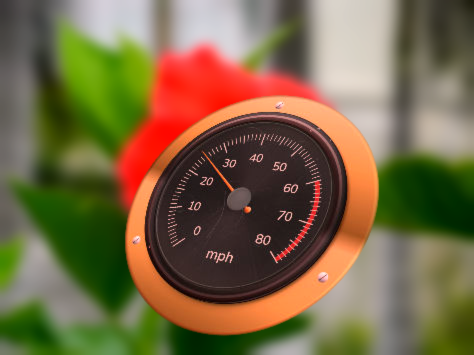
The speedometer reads 25 (mph)
